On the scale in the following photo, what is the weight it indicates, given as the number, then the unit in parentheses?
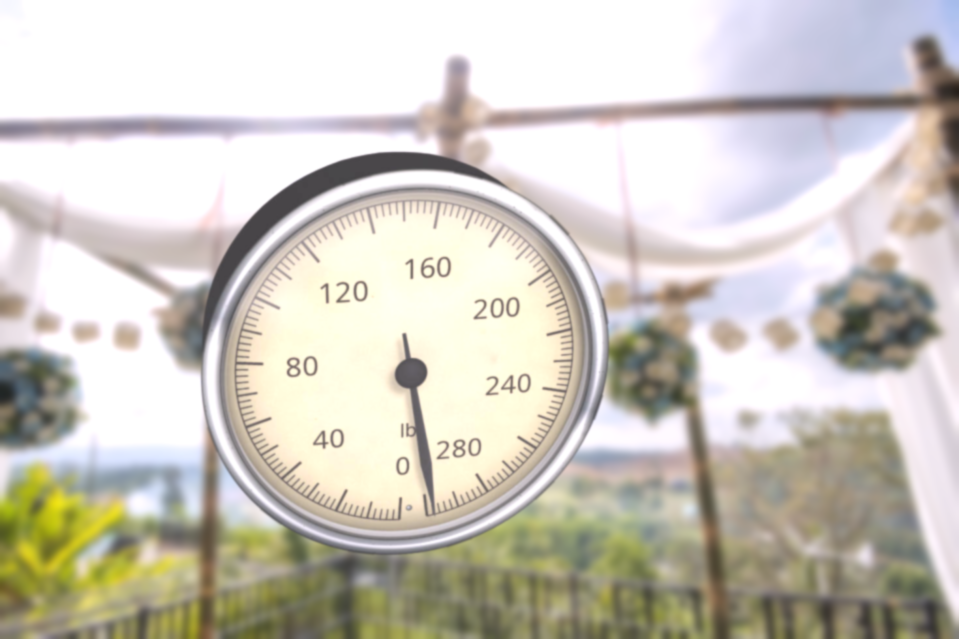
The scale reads 298 (lb)
